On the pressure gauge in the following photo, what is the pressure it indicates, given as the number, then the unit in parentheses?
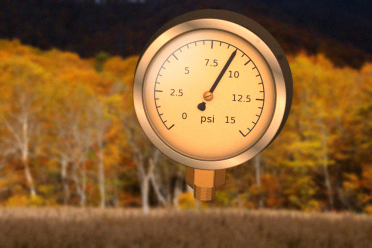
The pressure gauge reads 9 (psi)
